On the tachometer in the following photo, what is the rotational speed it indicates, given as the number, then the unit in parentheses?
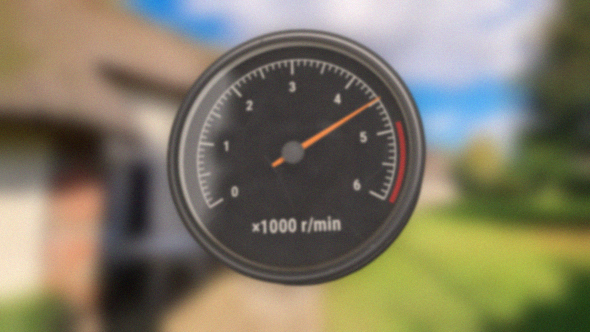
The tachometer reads 4500 (rpm)
